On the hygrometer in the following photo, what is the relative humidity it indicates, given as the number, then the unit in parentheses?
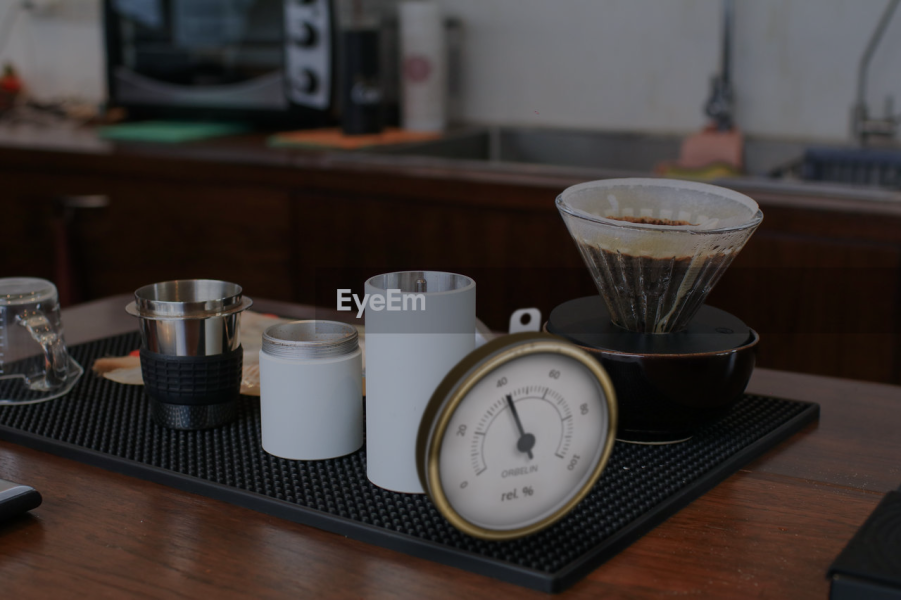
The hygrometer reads 40 (%)
